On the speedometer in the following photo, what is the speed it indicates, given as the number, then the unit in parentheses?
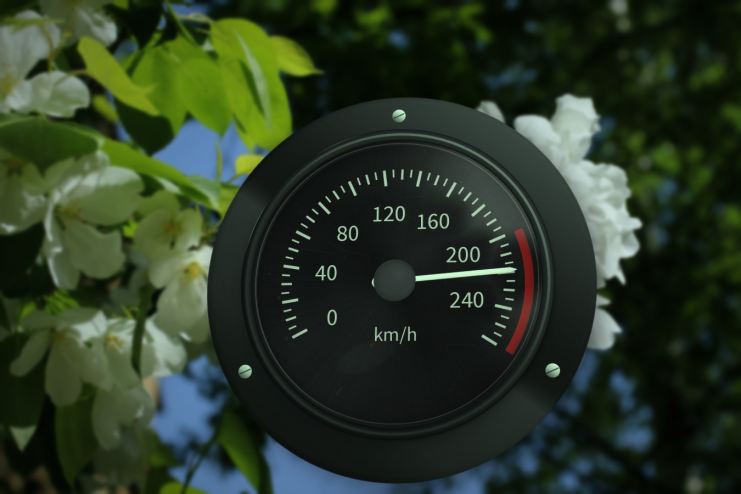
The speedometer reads 220 (km/h)
